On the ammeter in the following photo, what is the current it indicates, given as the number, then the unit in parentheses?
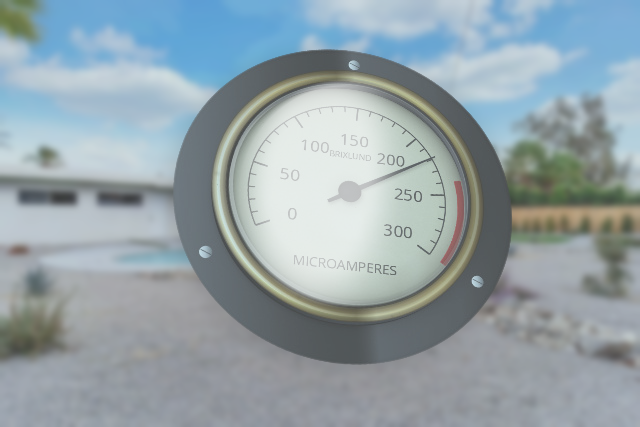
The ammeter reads 220 (µA)
